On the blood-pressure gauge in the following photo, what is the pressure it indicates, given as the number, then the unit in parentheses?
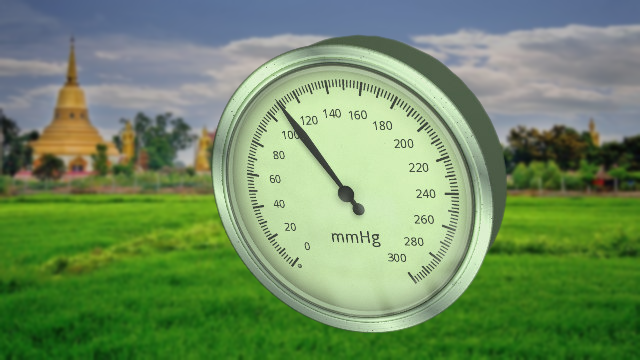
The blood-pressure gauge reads 110 (mmHg)
